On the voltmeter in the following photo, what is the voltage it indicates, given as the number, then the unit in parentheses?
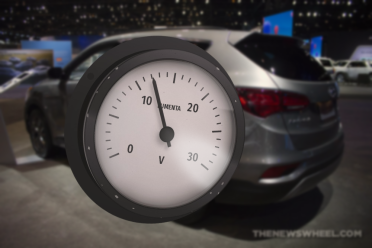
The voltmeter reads 12 (V)
